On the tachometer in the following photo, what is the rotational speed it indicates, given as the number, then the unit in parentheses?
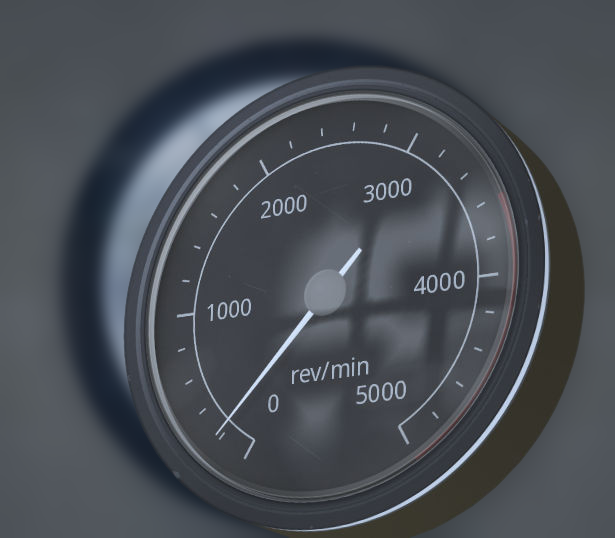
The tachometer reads 200 (rpm)
